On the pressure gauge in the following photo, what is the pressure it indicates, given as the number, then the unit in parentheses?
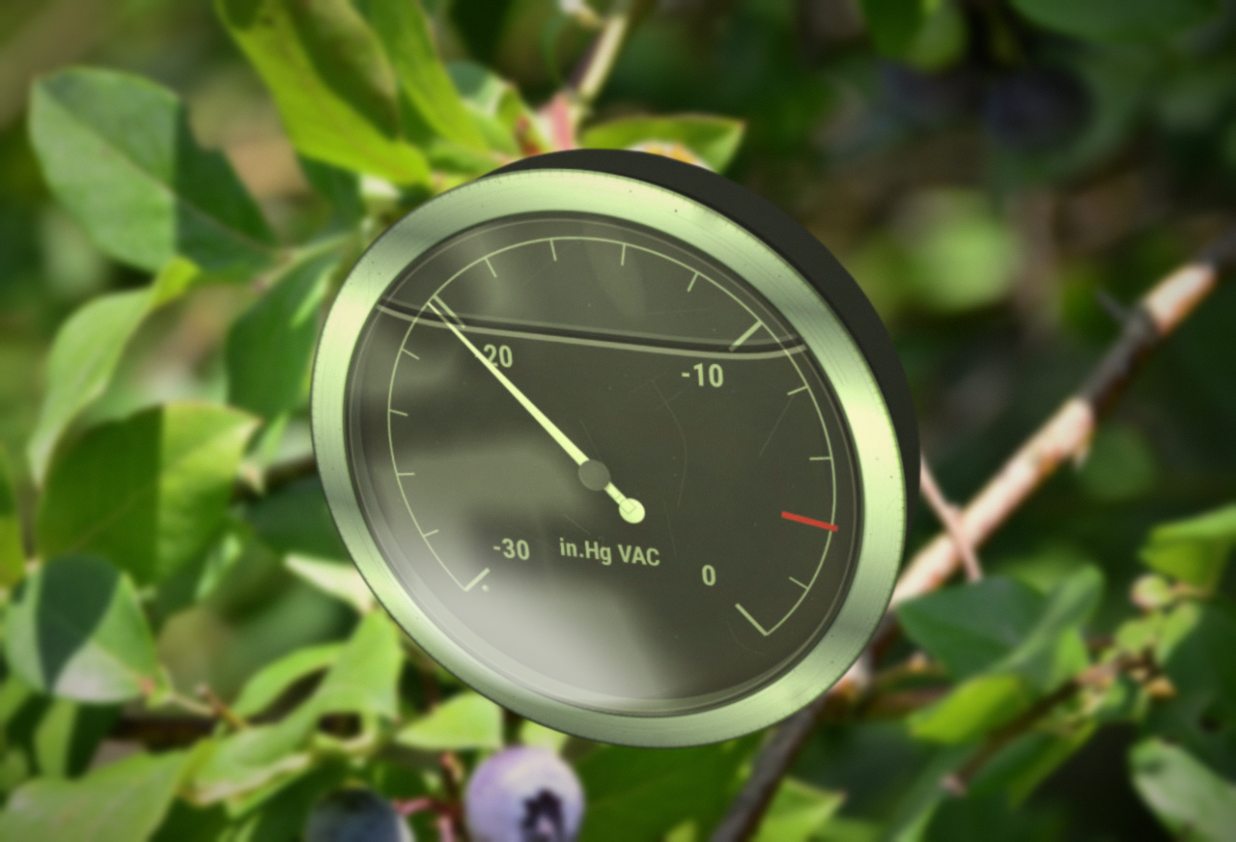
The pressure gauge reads -20 (inHg)
